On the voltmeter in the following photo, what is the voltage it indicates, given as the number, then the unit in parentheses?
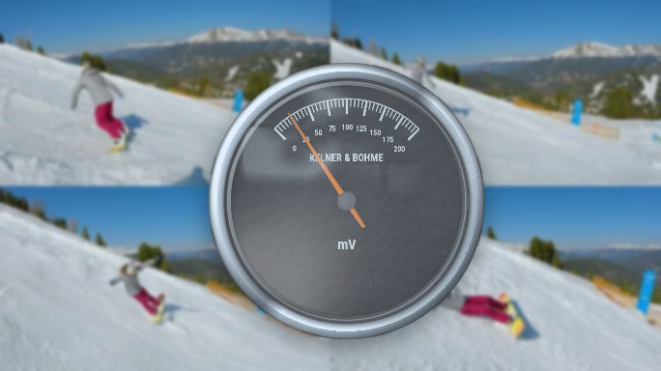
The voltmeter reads 25 (mV)
